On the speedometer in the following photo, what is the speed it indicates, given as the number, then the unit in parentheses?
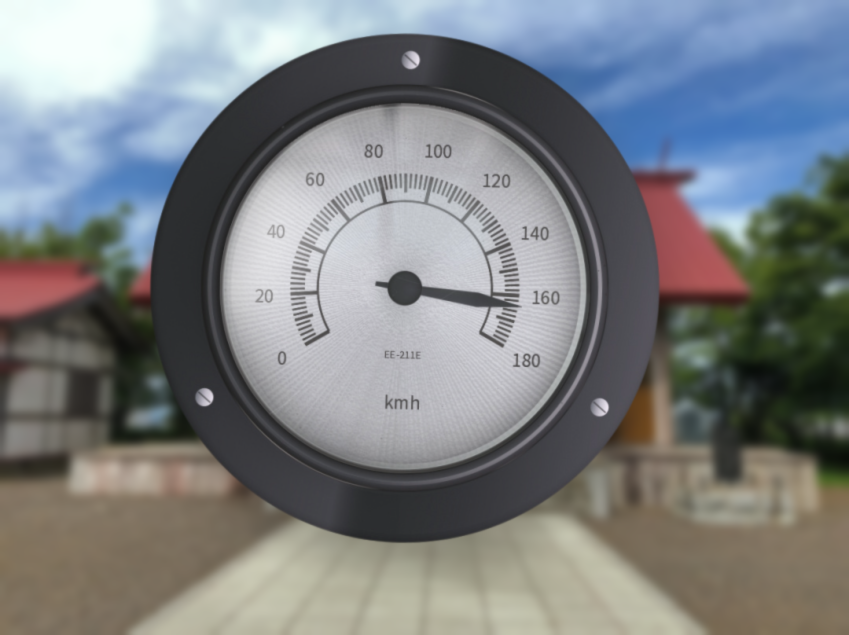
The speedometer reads 164 (km/h)
